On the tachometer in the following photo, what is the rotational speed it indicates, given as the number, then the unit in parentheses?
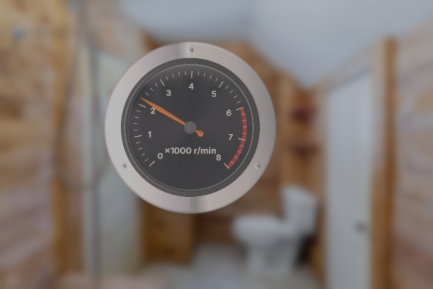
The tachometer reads 2200 (rpm)
